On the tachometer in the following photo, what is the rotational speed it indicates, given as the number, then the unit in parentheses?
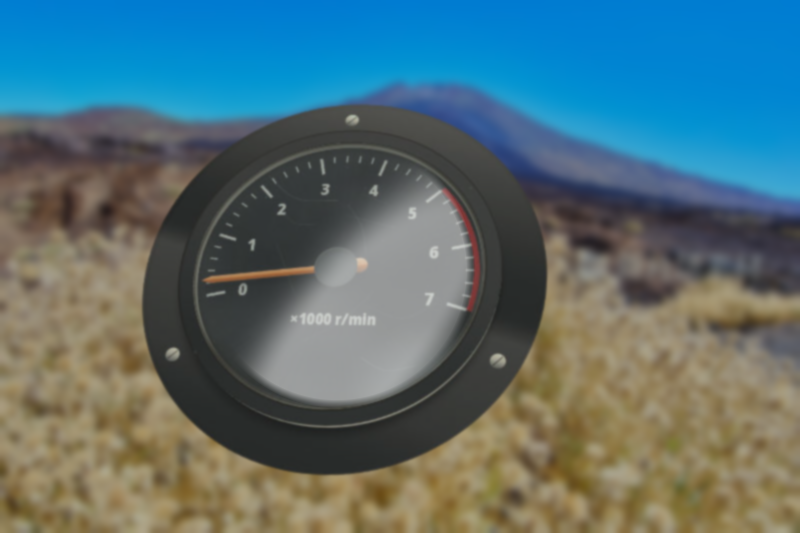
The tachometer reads 200 (rpm)
